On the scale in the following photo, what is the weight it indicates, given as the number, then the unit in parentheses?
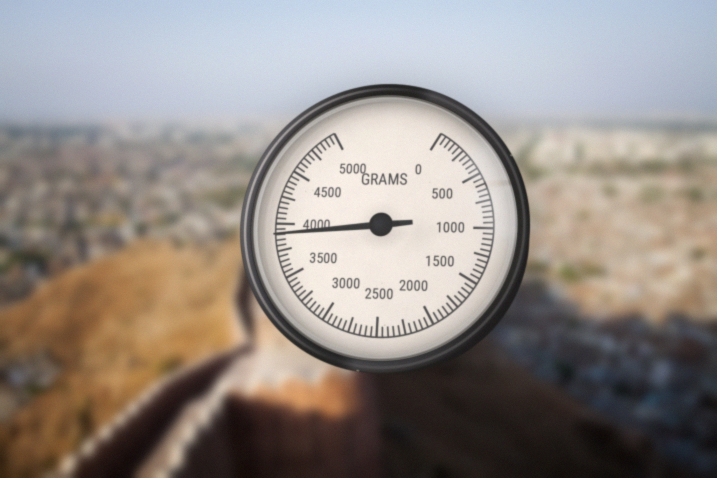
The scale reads 3900 (g)
